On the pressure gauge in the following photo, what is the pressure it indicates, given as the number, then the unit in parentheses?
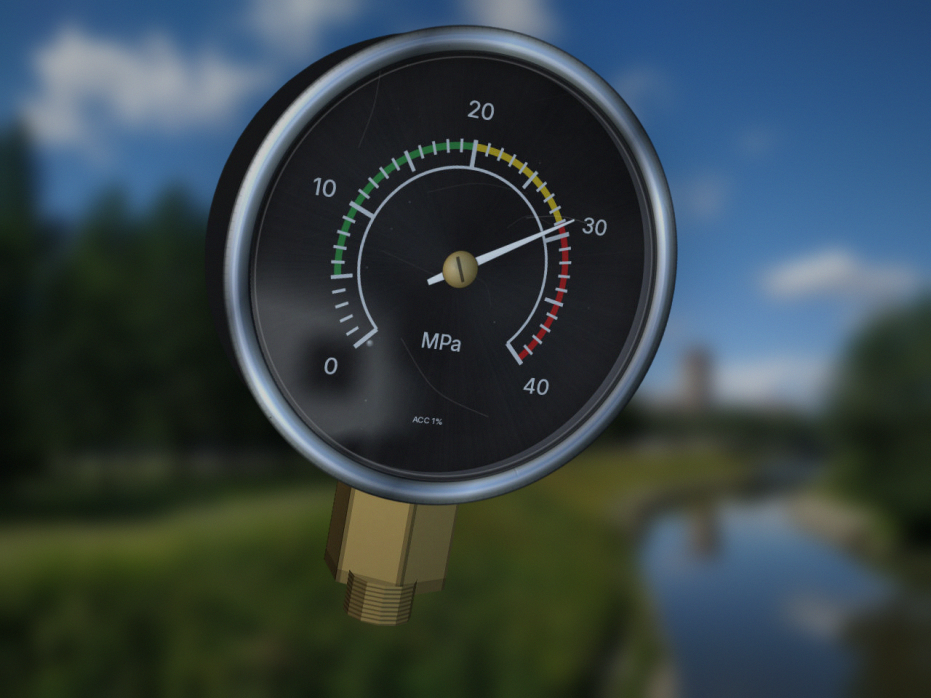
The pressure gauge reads 29 (MPa)
